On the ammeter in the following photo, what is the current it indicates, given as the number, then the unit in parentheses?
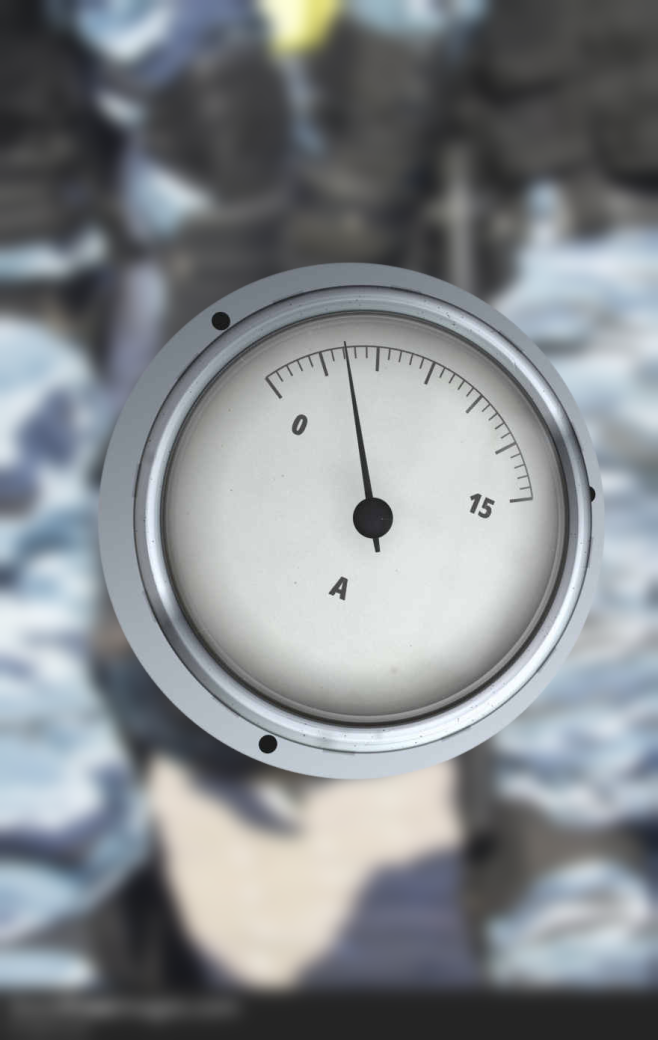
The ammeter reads 3.5 (A)
